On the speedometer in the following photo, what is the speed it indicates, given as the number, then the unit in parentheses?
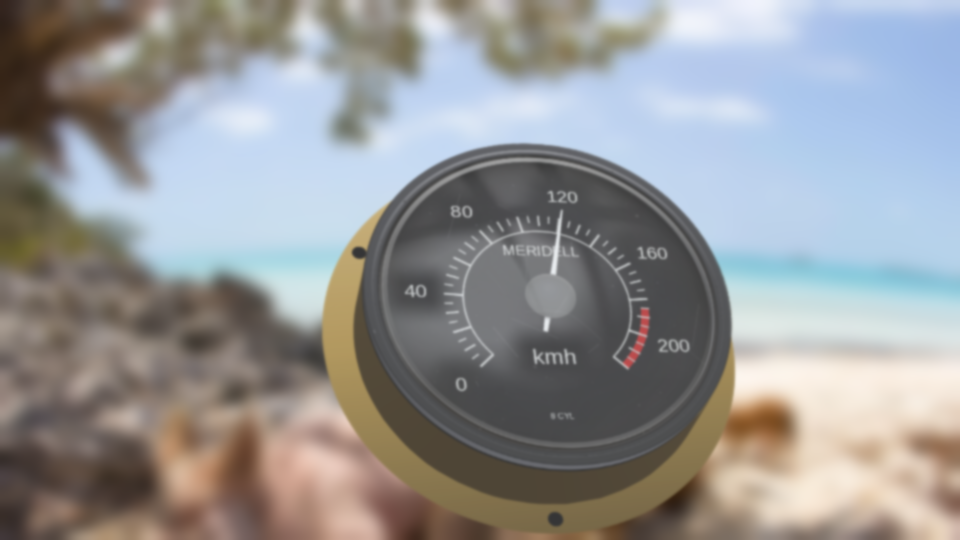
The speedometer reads 120 (km/h)
